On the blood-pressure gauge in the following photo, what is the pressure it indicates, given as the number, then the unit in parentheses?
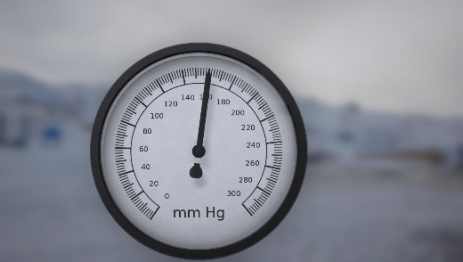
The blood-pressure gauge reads 160 (mmHg)
